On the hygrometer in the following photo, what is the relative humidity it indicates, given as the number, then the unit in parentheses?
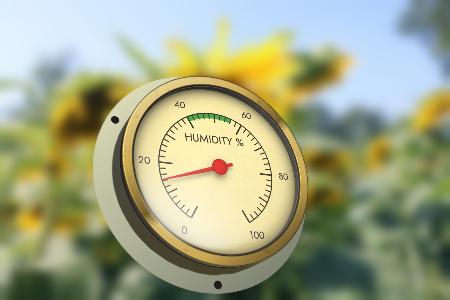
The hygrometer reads 14 (%)
